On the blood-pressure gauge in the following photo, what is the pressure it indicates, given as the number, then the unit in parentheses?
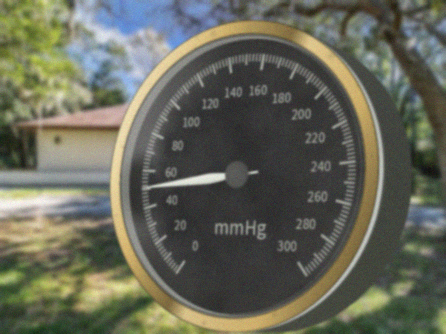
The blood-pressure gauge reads 50 (mmHg)
